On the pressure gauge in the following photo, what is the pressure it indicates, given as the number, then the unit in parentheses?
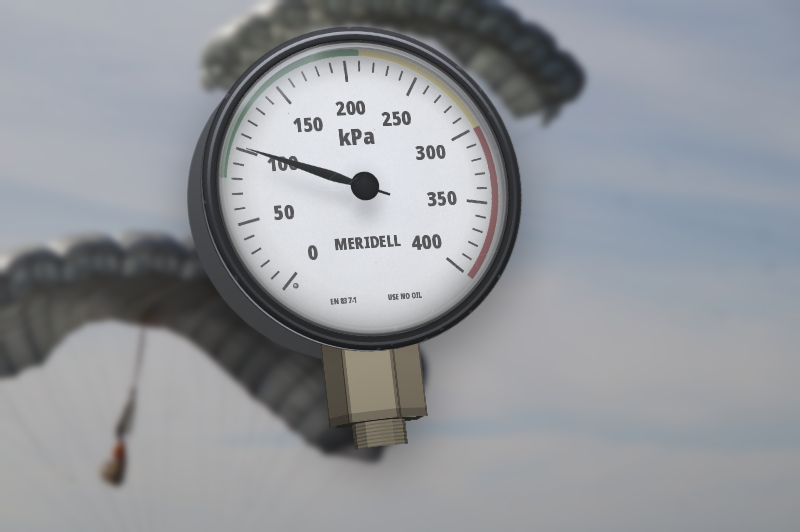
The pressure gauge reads 100 (kPa)
